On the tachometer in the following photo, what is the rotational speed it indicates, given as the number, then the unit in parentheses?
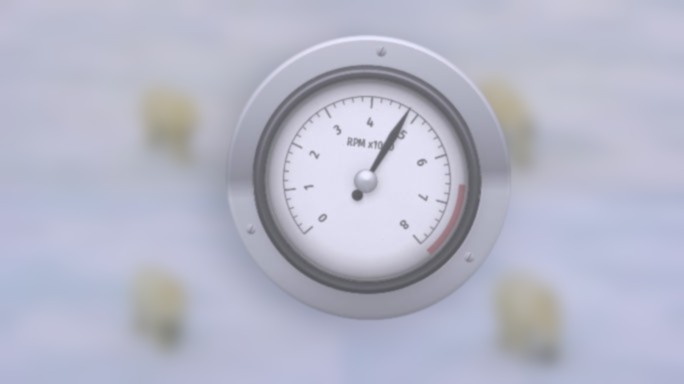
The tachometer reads 4800 (rpm)
